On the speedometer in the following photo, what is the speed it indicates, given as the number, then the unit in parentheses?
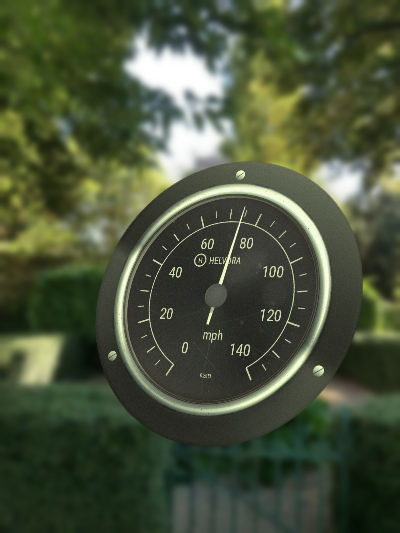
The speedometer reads 75 (mph)
